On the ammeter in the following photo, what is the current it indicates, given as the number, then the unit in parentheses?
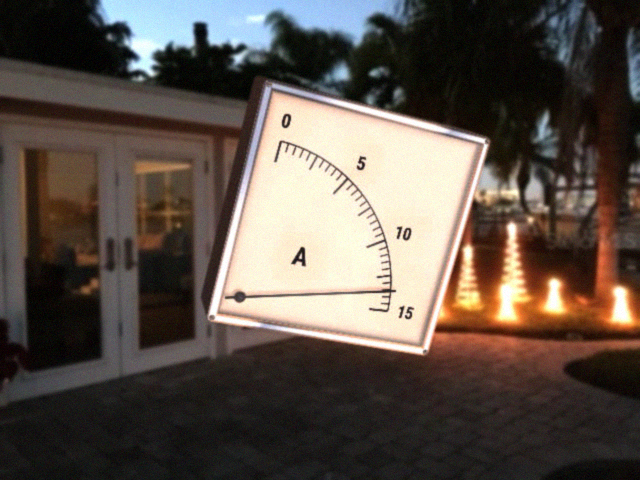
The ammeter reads 13.5 (A)
